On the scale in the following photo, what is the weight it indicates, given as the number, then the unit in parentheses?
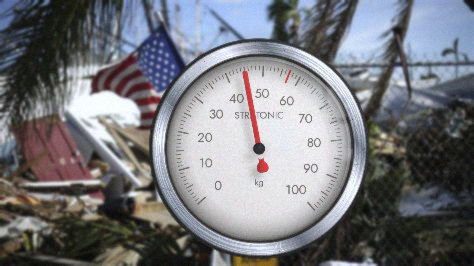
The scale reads 45 (kg)
